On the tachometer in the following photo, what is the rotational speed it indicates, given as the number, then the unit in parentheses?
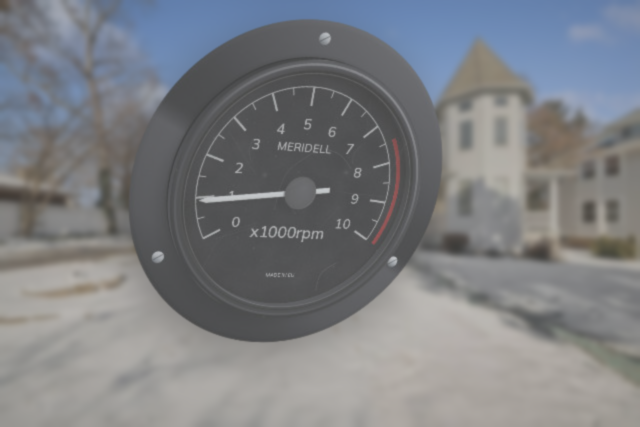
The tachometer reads 1000 (rpm)
